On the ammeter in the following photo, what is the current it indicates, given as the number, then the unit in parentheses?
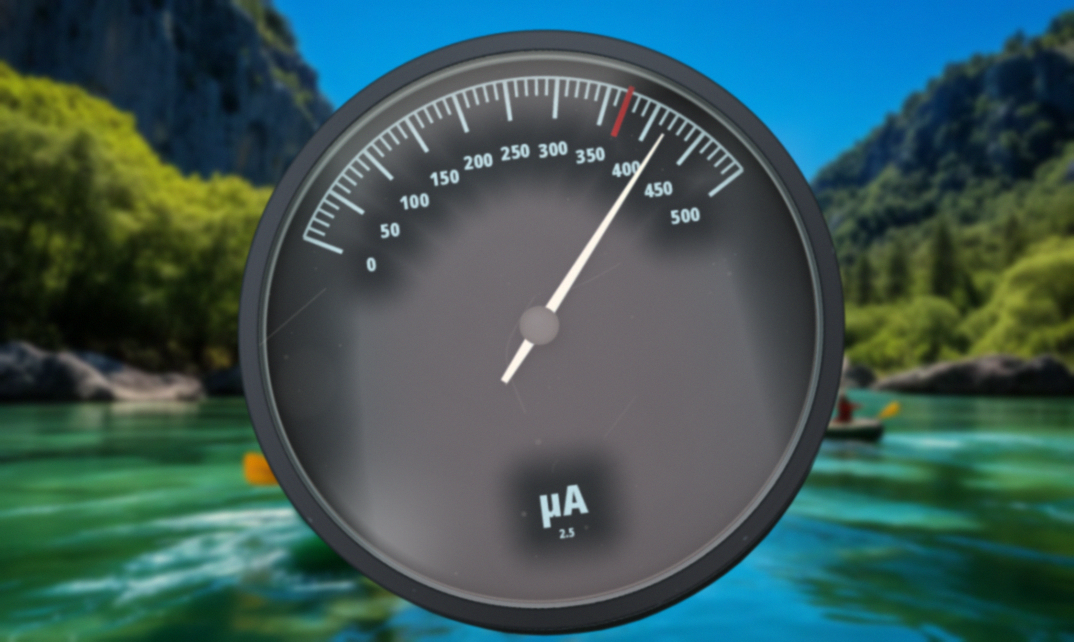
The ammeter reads 420 (µA)
